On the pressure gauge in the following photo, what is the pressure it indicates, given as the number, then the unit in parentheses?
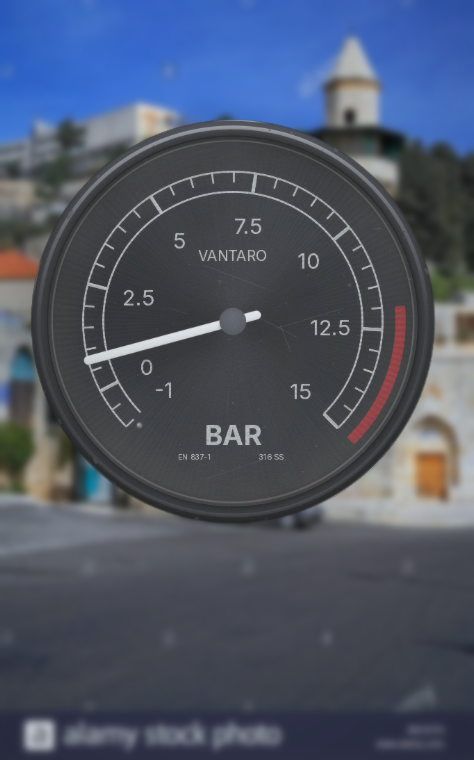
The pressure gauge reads 0.75 (bar)
